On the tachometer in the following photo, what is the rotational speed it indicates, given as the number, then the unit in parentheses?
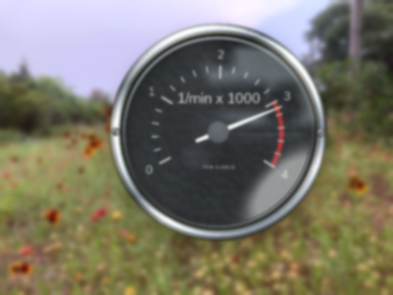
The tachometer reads 3100 (rpm)
